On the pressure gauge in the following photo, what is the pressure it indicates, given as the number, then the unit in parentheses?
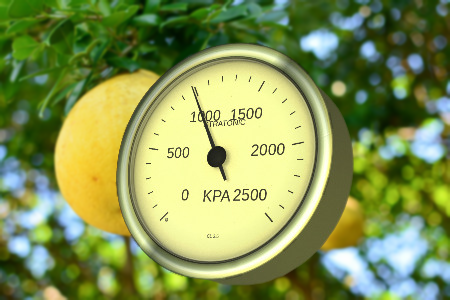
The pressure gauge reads 1000 (kPa)
